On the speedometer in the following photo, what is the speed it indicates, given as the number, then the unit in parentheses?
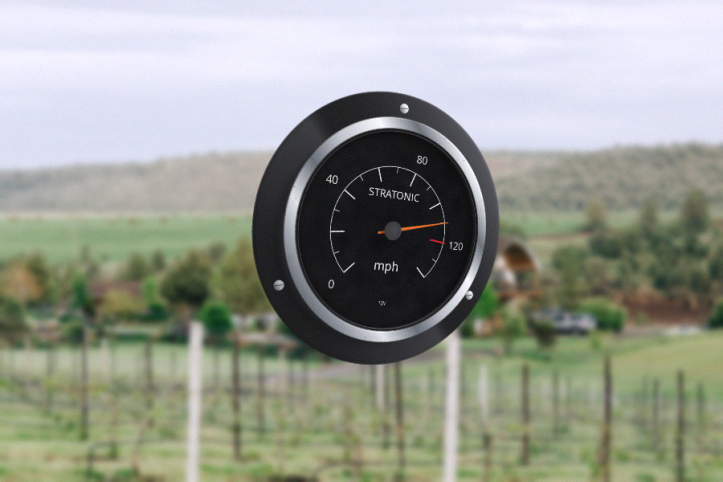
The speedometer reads 110 (mph)
